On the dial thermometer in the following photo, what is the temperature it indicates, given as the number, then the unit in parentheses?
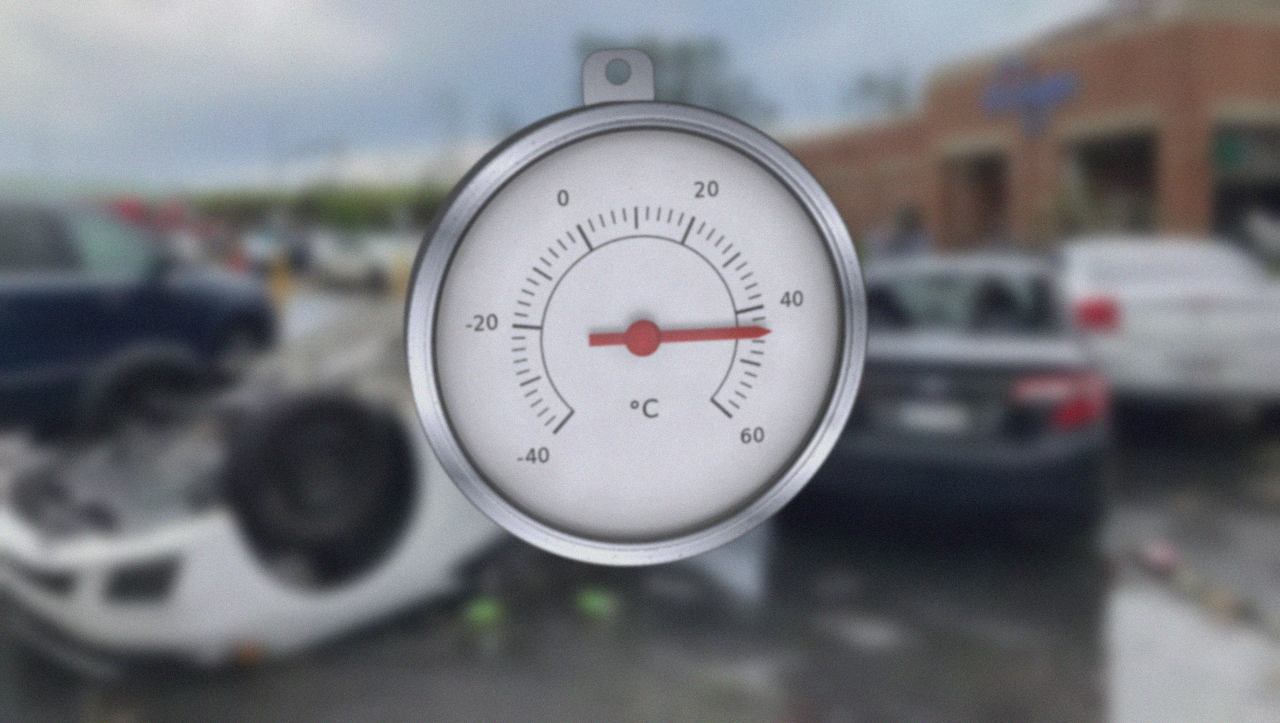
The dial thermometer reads 44 (°C)
